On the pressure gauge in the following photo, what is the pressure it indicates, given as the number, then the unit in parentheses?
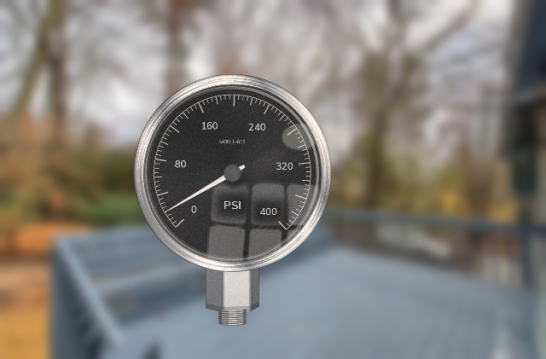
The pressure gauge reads 20 (psi)
